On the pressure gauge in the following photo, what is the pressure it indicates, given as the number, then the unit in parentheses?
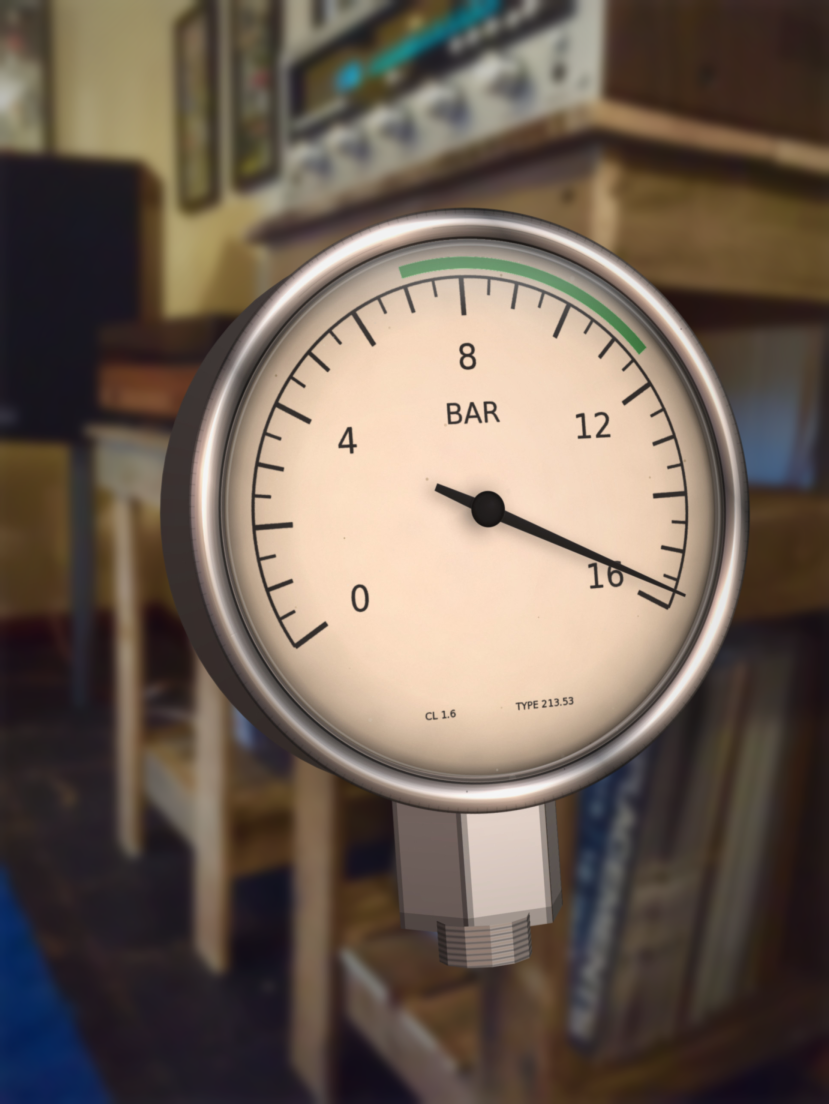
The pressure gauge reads 15.75 (bar)
